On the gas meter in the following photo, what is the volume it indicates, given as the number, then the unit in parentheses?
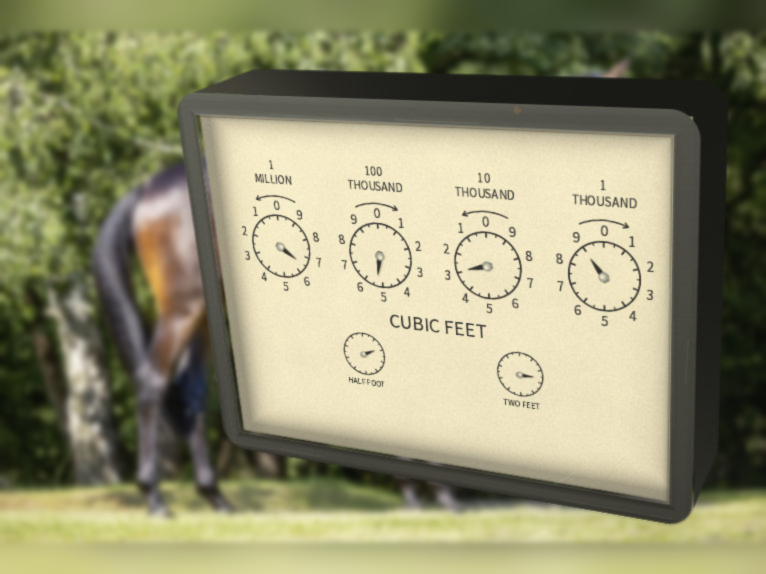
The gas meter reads 652900 (ft³)
